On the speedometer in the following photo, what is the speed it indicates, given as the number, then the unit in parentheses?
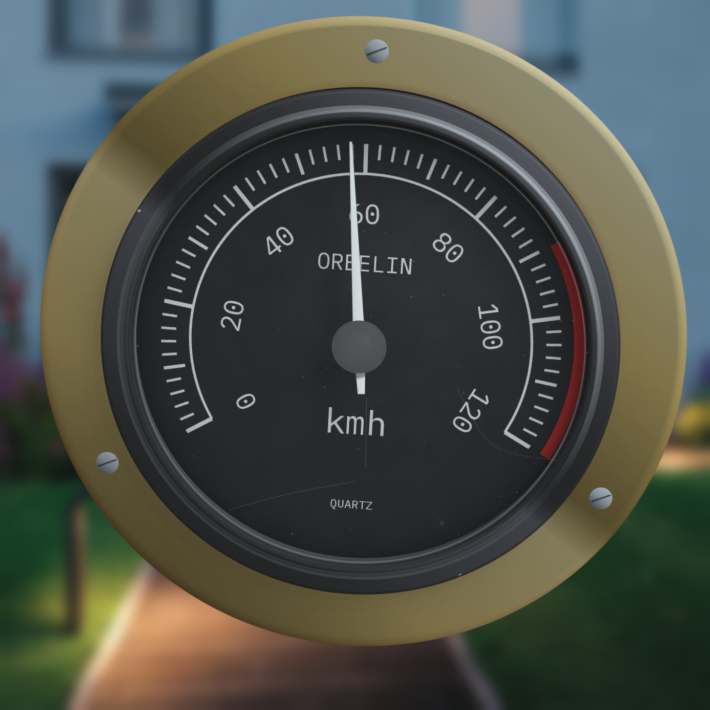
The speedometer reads 58 (km/h)
